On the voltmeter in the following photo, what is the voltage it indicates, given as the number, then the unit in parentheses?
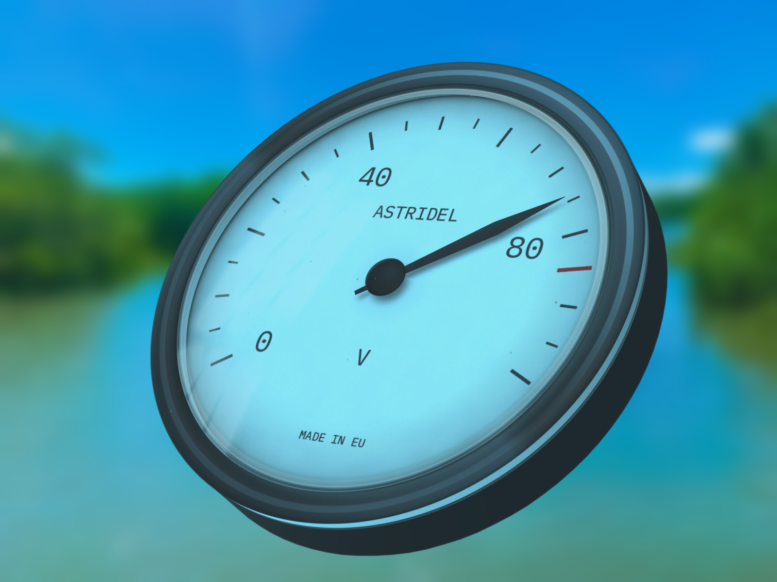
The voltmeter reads 75 (V)
